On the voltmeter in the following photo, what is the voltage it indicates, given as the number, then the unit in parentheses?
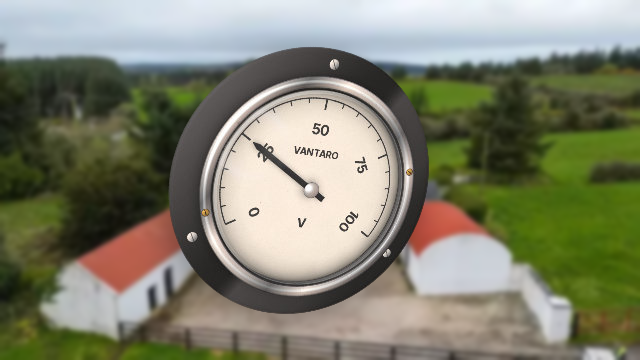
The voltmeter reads 25 (V)
